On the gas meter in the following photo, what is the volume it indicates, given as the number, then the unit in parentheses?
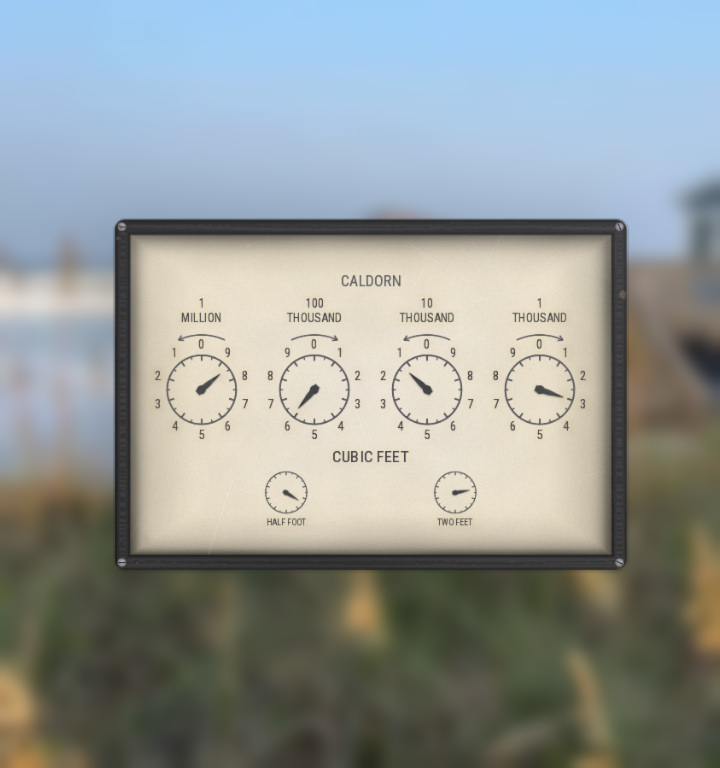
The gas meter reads 861300 (ft³)
